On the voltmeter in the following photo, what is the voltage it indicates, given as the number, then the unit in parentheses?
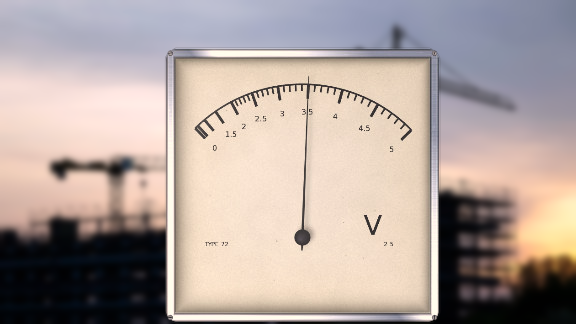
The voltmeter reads 3.5 (V)
